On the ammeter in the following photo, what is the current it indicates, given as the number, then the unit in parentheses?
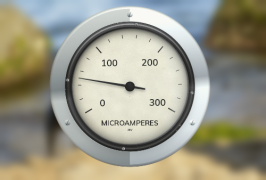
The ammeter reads 50 (µA)
